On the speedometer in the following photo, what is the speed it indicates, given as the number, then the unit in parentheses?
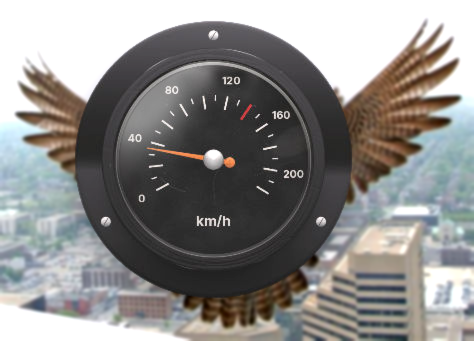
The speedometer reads 35 (km/h)
